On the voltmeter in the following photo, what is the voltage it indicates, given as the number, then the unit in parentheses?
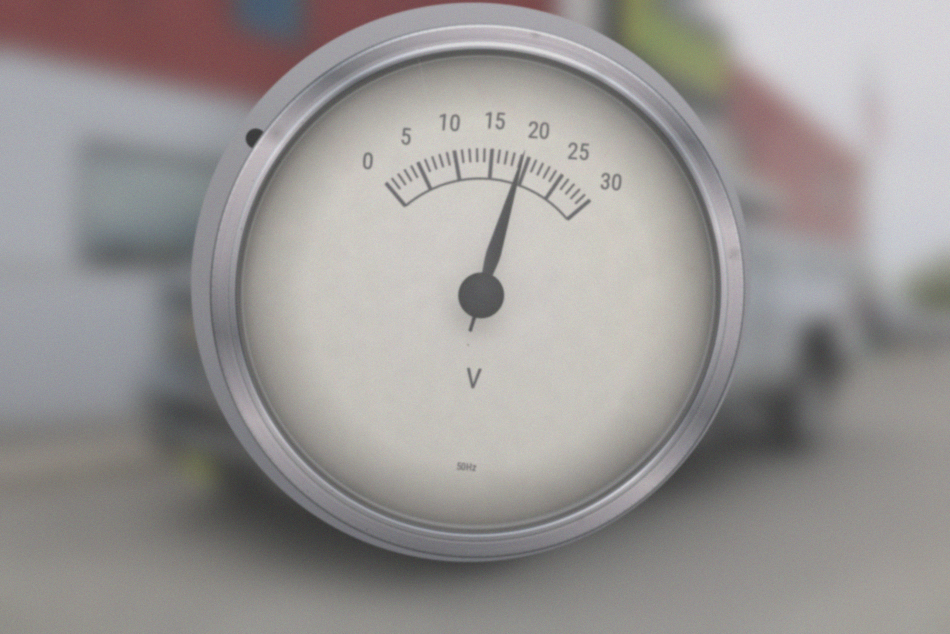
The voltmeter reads 19 (V)
